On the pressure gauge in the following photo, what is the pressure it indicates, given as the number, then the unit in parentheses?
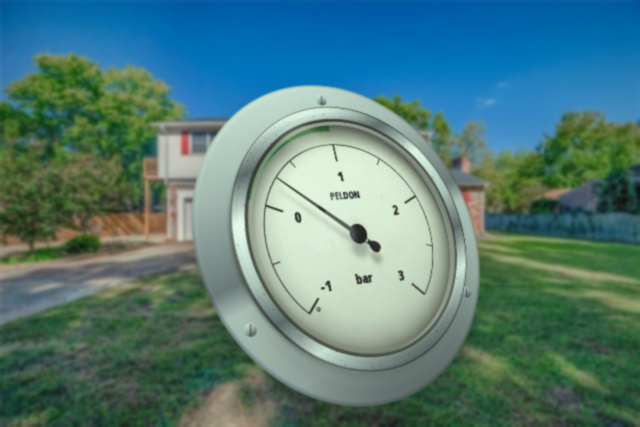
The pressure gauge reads 0.25 (bar)
